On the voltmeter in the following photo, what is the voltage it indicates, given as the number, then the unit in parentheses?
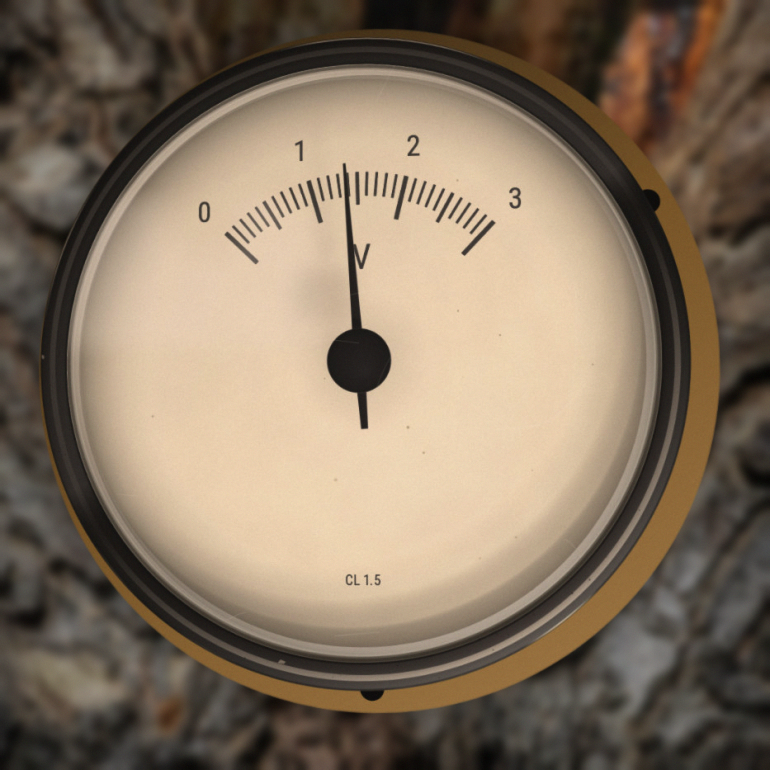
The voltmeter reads 1.4 (V)
